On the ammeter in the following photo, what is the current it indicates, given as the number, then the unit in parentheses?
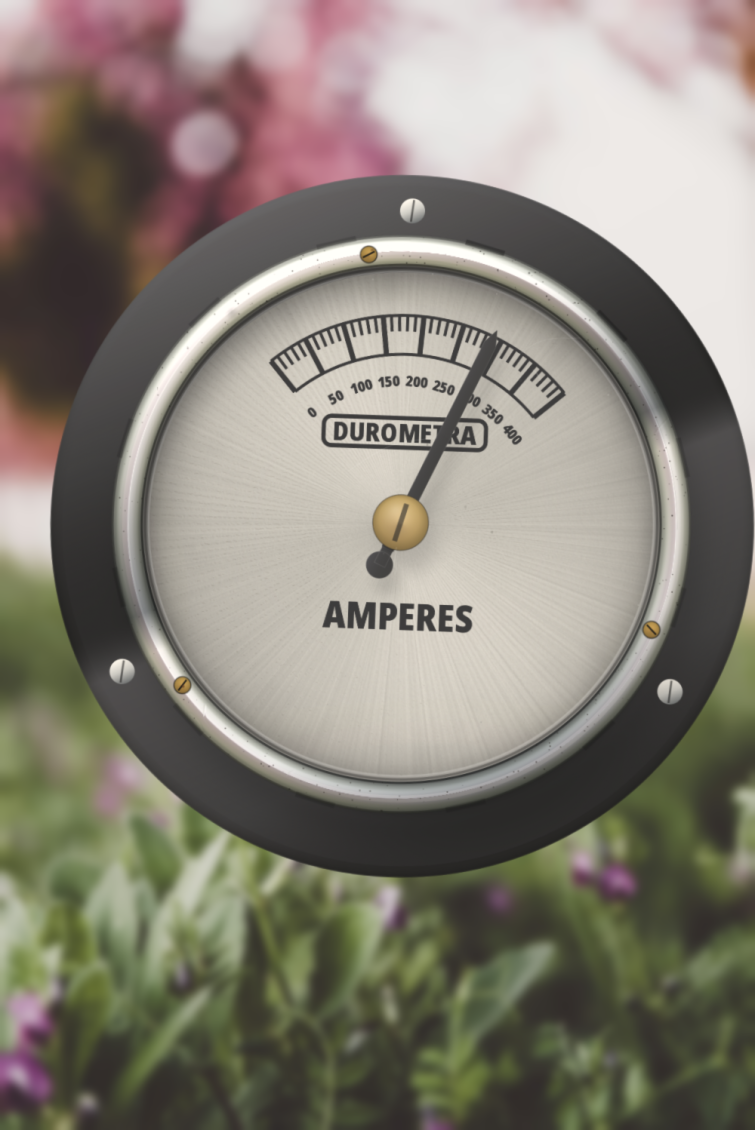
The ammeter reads 290 (A)
